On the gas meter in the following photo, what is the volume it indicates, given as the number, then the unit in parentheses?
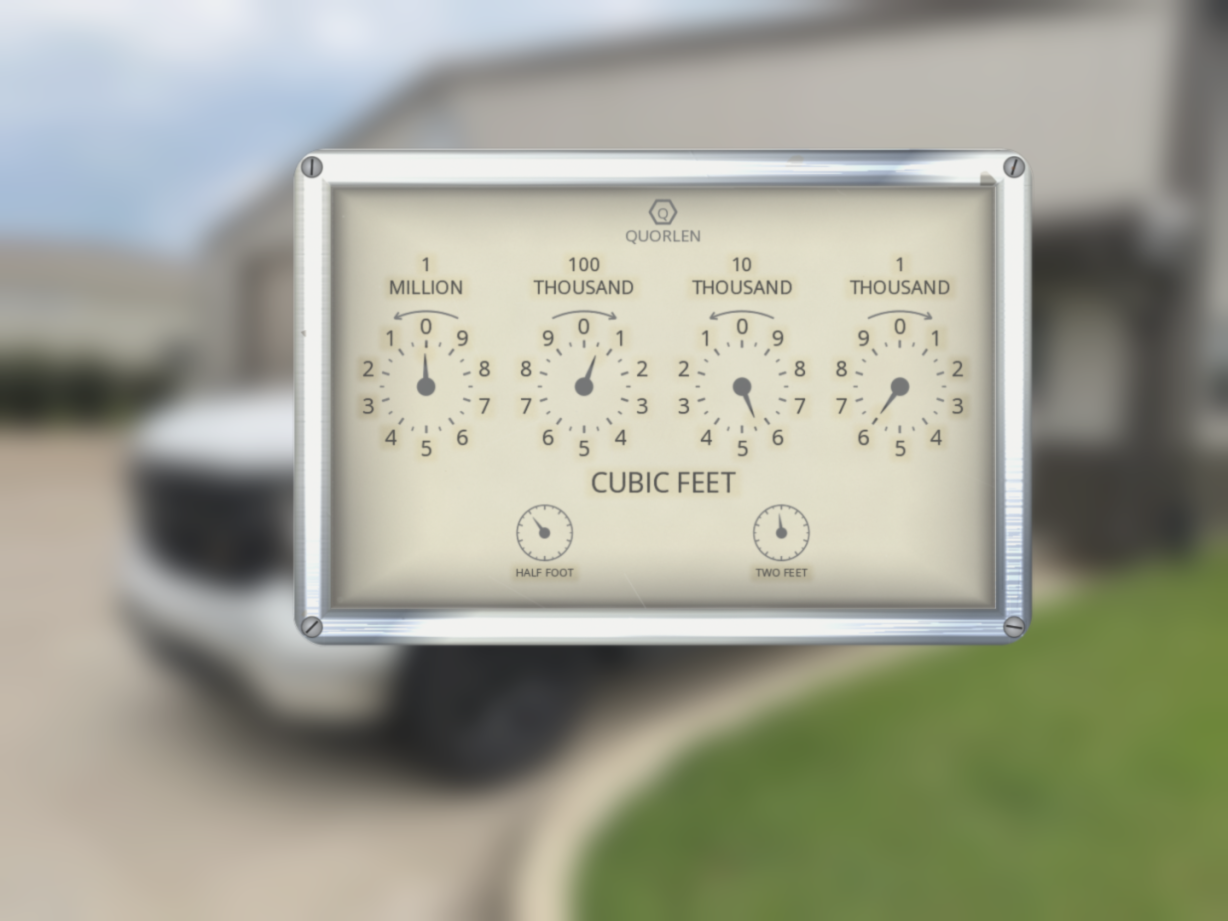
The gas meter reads 5600 (ft³)
